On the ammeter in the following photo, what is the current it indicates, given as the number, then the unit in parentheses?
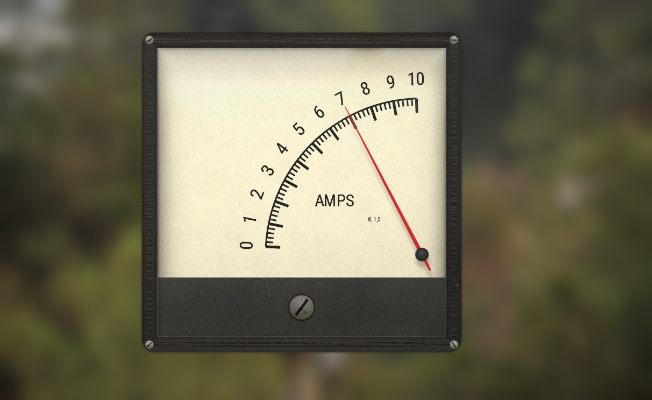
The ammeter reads 7 (A)
